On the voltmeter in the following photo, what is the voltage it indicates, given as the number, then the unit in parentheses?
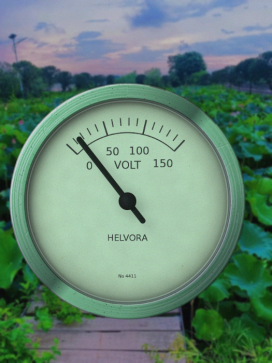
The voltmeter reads 15 (V)
